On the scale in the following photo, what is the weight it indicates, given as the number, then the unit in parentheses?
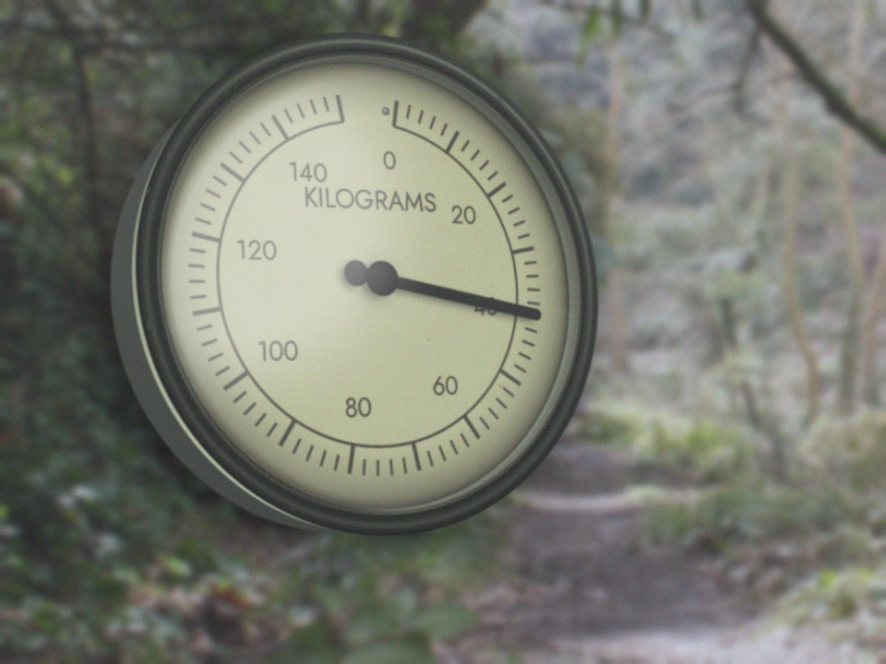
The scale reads 40 (kg)
